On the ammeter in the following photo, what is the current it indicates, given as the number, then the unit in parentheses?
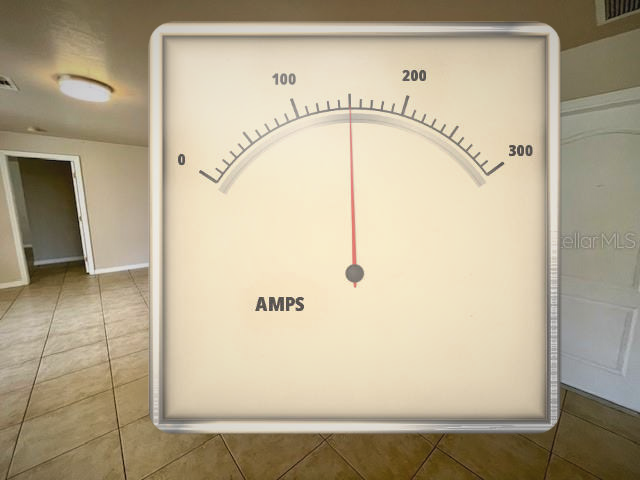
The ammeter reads 150 (A)
